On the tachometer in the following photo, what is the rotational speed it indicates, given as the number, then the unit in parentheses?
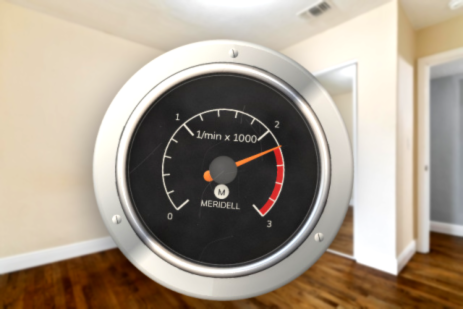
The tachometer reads 2200 (rpm)
